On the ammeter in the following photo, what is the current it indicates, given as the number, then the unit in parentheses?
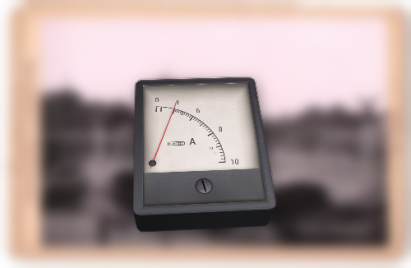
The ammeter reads 4 (A)
